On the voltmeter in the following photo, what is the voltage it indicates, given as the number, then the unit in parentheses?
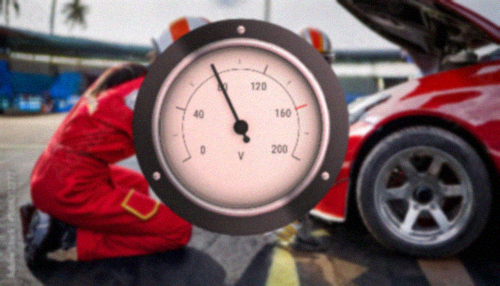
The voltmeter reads 80 (V)
